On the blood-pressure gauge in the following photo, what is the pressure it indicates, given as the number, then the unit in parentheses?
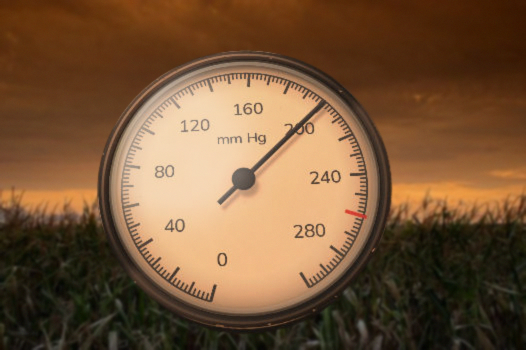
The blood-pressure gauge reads 200 (mmHg)
